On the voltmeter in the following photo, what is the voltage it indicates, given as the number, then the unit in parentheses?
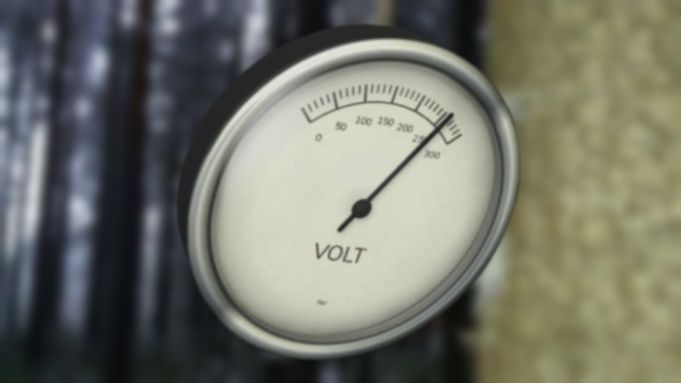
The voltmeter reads 250 (V)
